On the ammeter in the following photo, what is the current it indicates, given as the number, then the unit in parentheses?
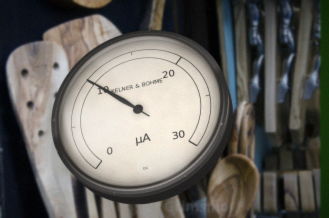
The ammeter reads 10 (µA)
